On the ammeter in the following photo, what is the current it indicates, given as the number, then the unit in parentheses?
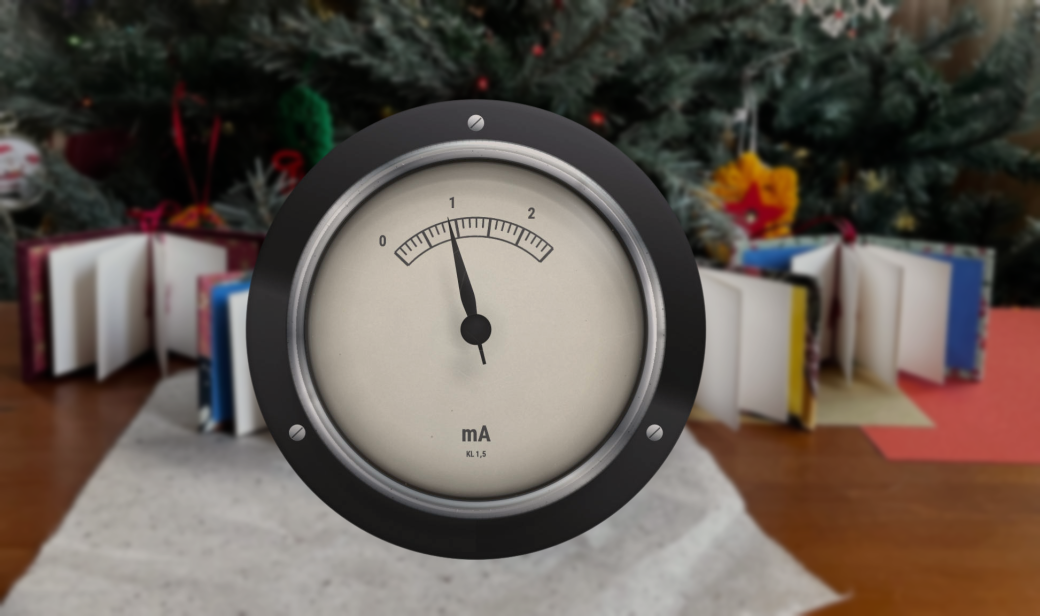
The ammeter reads 0.9 (mA)
